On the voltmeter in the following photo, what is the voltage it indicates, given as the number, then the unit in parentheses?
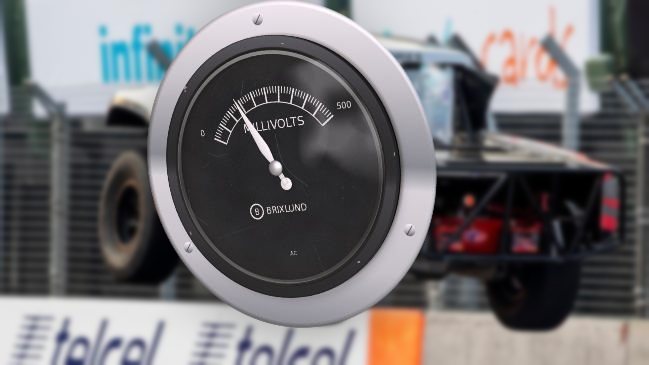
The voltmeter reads 150 (mV)
